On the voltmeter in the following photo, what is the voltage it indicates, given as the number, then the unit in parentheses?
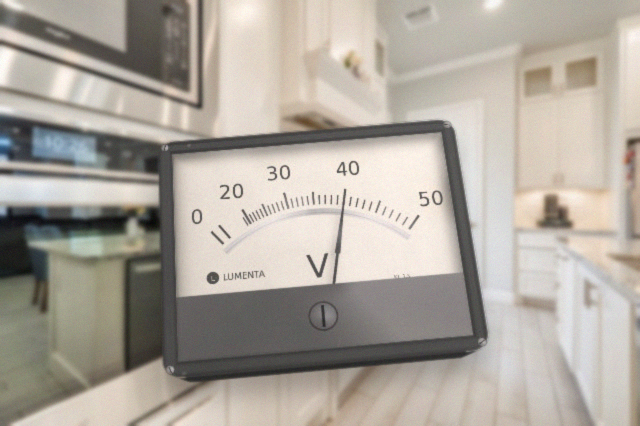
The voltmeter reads 40 (V)
